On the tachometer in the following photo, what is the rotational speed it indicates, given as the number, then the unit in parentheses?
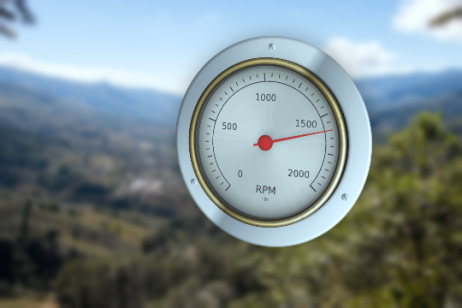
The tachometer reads 1600 (rpm)
